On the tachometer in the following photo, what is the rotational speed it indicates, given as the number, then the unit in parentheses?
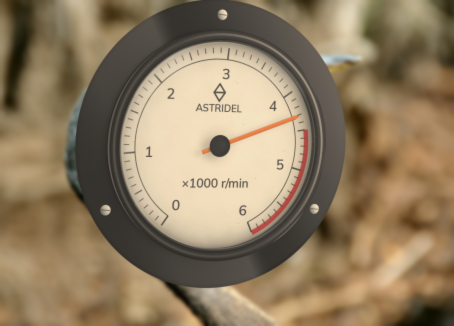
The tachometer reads 4300 (rpm)
